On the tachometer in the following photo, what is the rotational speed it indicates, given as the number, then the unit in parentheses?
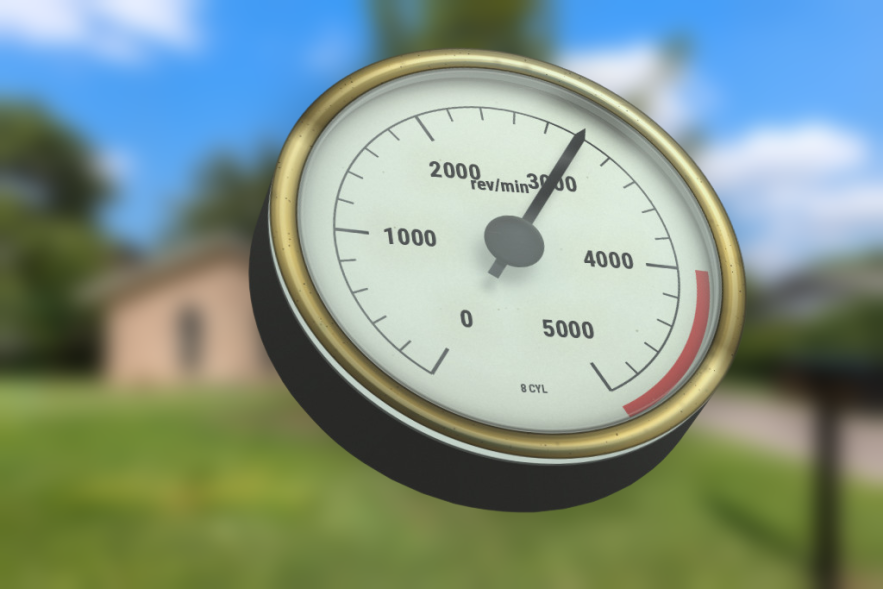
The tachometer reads 3000 (rpm)
